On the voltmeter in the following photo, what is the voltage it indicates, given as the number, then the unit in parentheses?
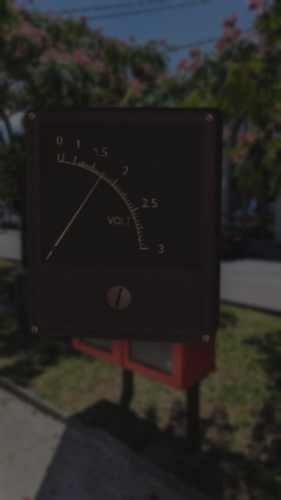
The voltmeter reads 1.75 (V)
